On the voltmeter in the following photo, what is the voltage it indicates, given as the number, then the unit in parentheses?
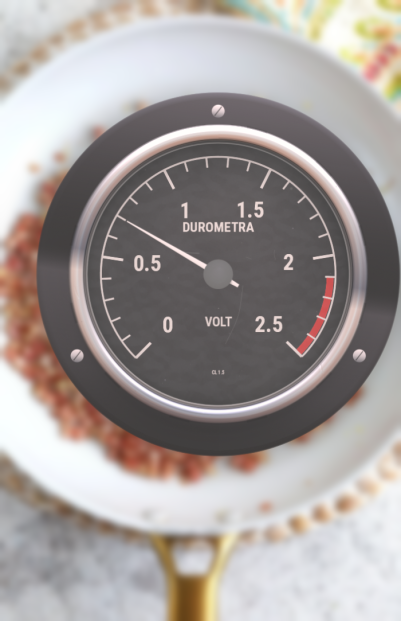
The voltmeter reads 0.7 (V)
